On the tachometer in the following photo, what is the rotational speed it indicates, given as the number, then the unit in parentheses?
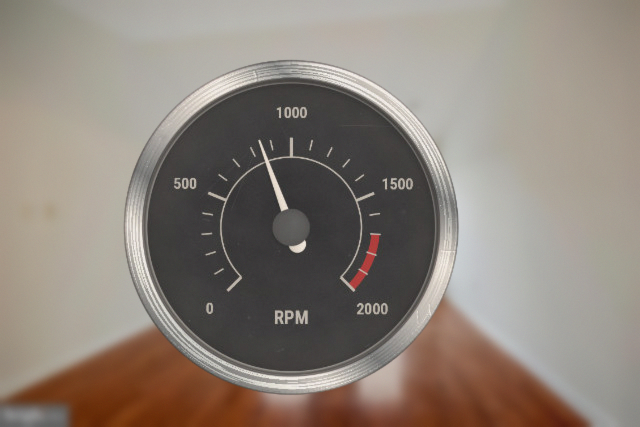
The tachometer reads 850 (rpm)
